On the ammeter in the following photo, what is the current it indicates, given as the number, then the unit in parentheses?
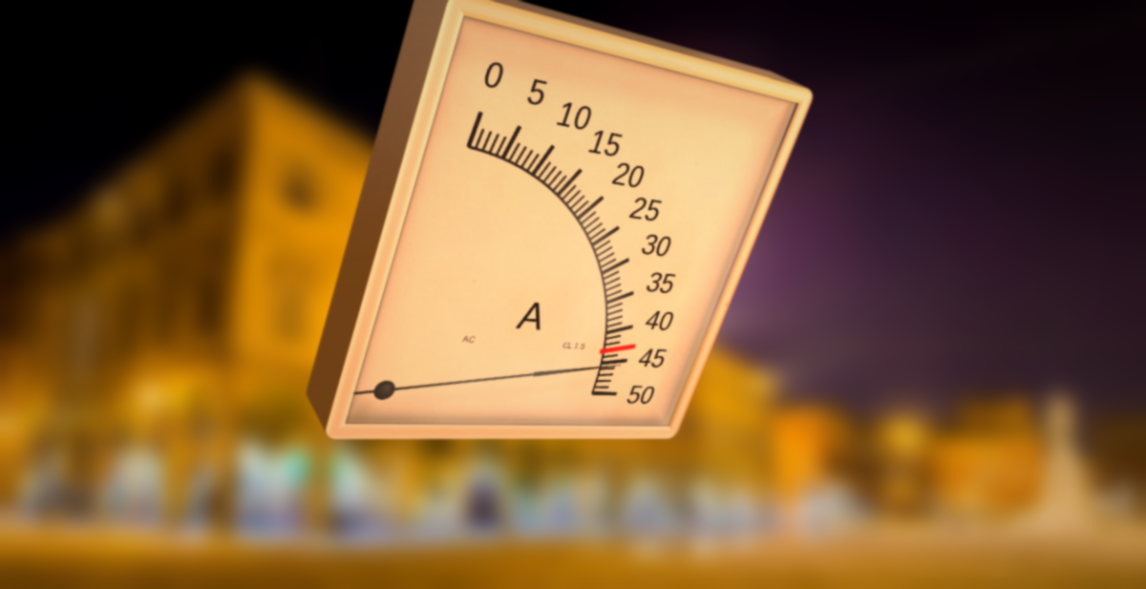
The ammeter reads 45 (A)
